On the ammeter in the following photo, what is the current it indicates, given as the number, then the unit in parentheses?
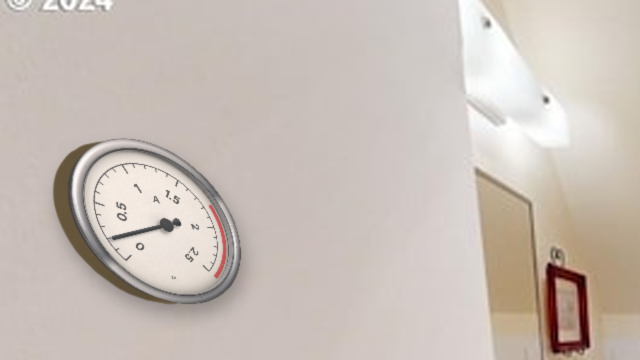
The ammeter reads 0.2 (A)
